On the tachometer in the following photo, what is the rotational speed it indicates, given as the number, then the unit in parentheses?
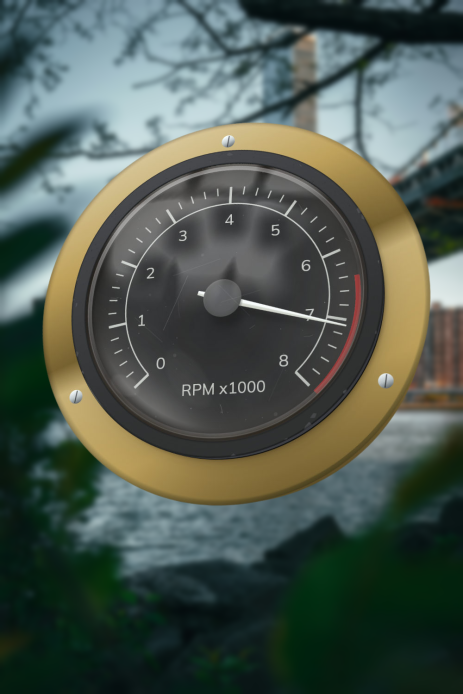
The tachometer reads 7100 (rpm)
